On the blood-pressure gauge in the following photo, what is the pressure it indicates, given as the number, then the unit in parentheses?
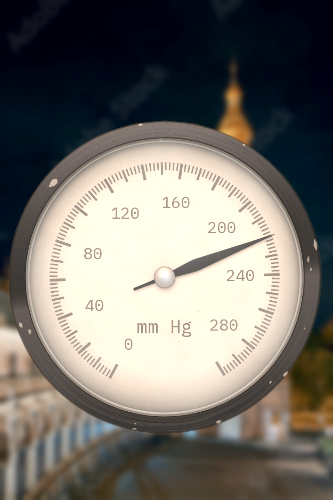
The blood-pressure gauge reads 220 (mmHg)
